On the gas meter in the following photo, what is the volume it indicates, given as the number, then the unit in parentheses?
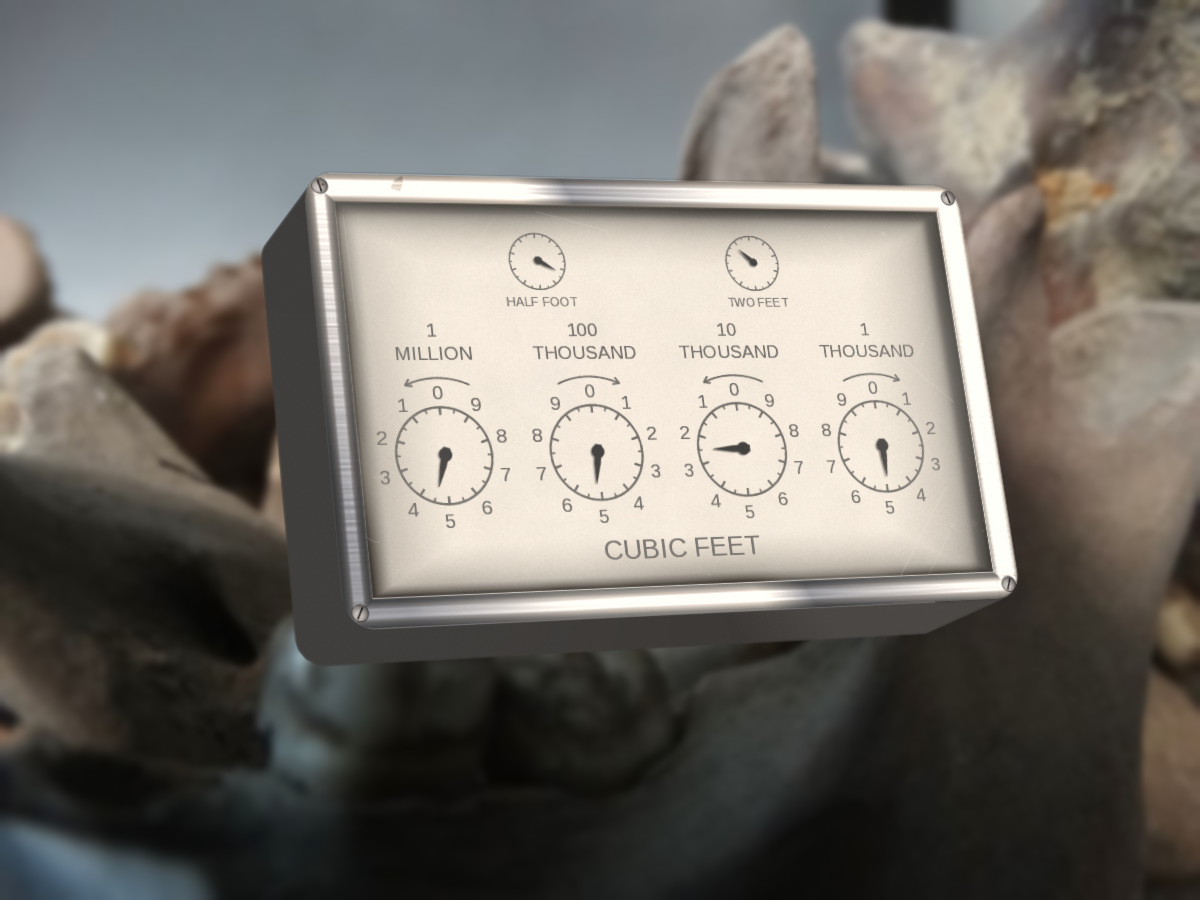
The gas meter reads 452500 (ft³)
